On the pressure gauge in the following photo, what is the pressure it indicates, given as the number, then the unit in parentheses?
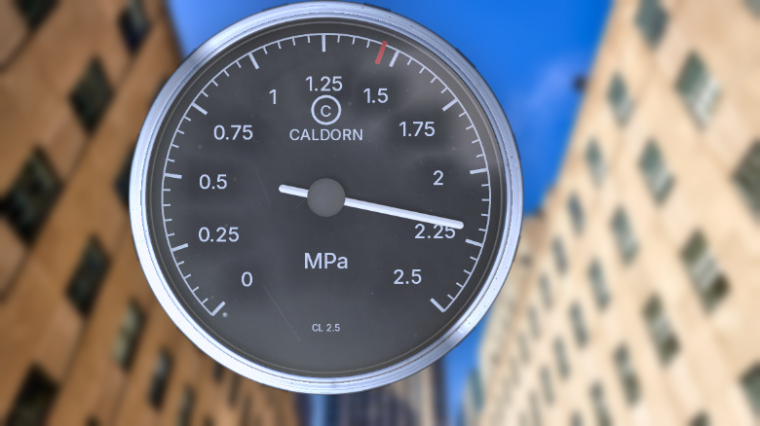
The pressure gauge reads 2.2 (MPa)
